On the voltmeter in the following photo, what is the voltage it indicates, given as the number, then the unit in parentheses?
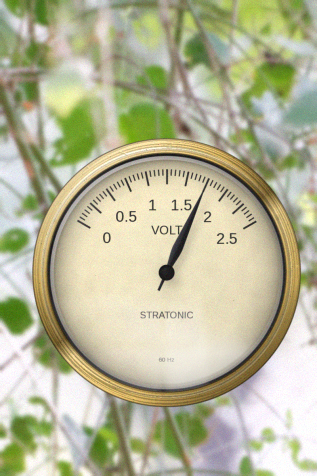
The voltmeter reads 1.75 (V)
